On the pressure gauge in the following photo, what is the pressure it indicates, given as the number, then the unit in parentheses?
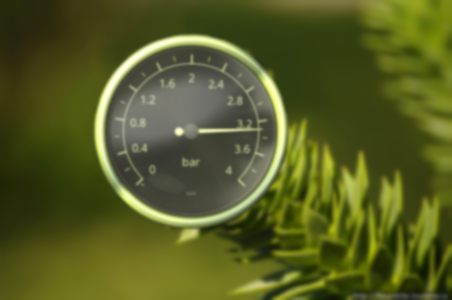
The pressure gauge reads 3.3 (bar)
